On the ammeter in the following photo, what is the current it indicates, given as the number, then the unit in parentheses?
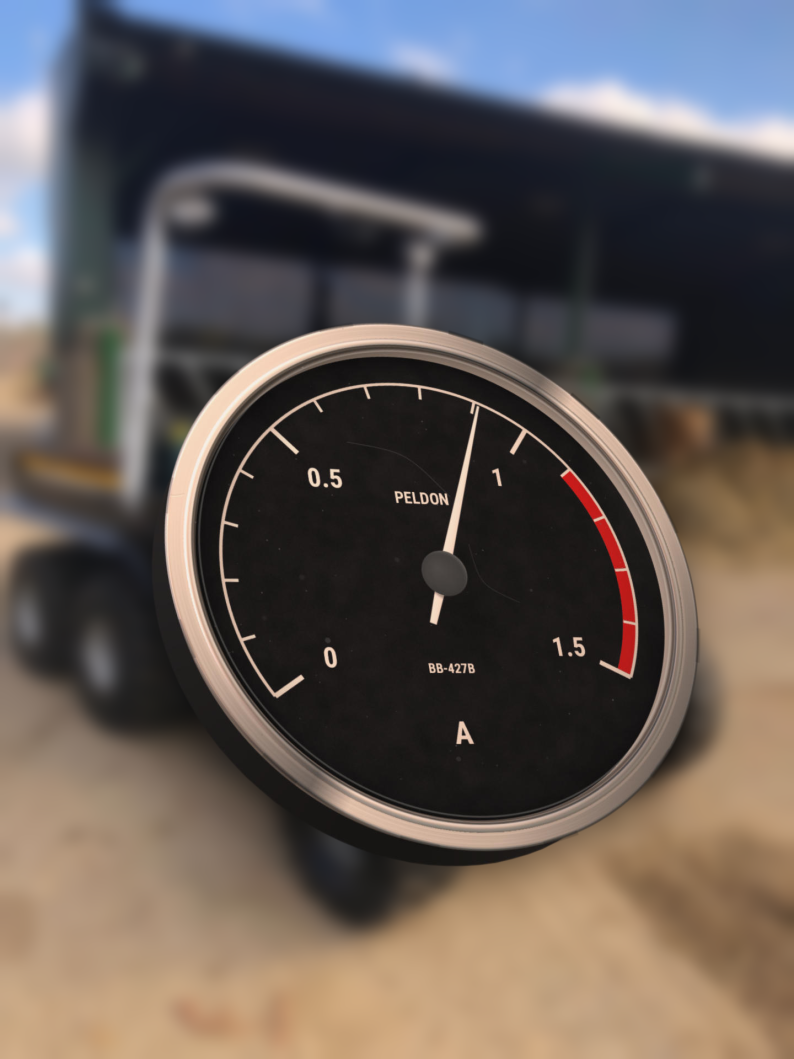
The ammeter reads 0.9 (A)
